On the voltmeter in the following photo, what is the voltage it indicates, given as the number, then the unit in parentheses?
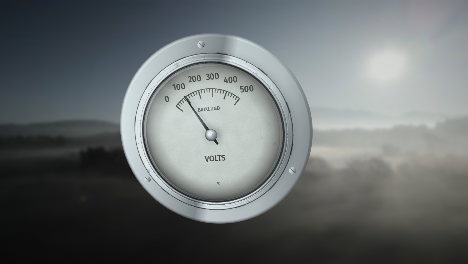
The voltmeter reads 100 (V)
